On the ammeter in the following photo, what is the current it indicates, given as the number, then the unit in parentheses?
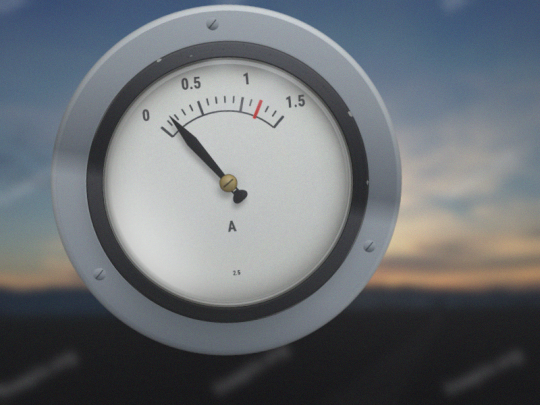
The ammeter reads 0.15 (A)
